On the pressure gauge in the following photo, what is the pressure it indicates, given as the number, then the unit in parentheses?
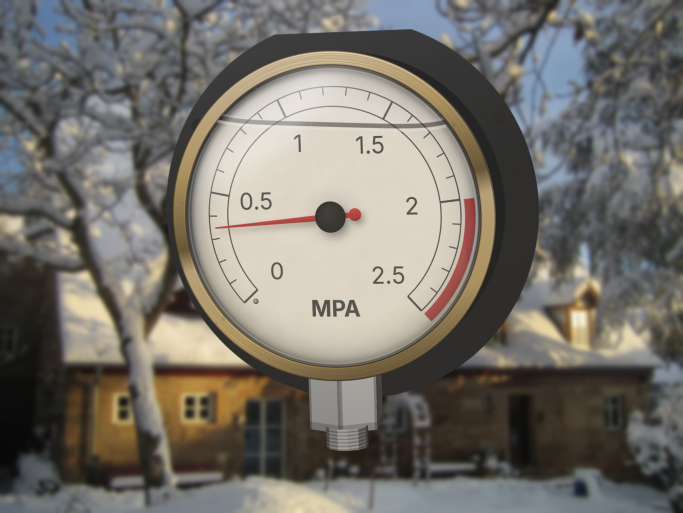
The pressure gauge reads 0.35 (MPa)
